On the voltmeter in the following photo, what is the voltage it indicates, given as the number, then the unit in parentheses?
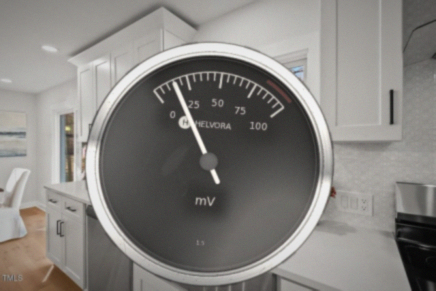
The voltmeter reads 15 (mV)
